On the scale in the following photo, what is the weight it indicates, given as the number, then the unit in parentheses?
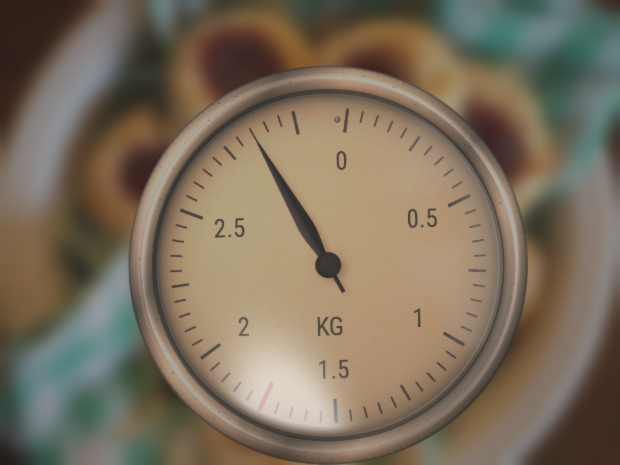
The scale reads 2.85 (kg)
